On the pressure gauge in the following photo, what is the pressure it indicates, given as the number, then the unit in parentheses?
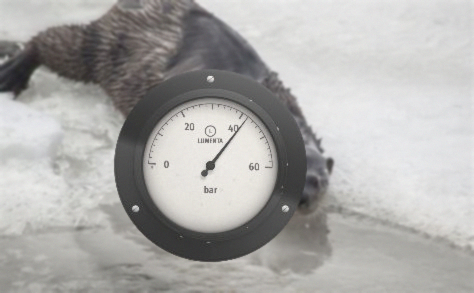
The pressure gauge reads 42 (bar)
